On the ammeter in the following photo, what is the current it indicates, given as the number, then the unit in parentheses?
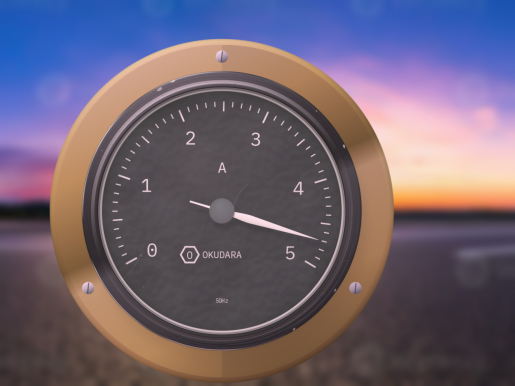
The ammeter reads 4.7 (A)
